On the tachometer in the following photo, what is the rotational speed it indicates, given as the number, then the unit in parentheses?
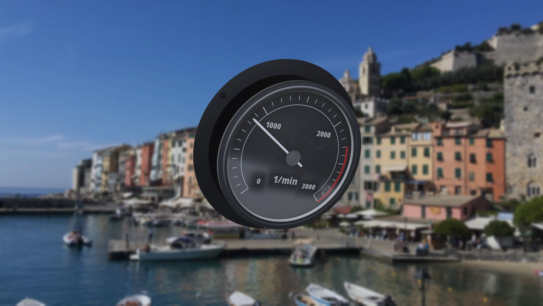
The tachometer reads 850 (rpm)
